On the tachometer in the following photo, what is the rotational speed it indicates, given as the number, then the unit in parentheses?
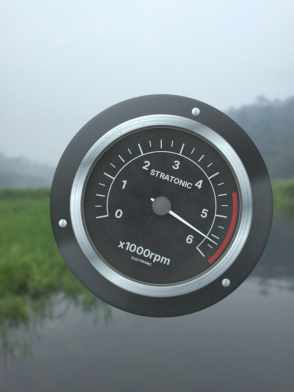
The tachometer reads 5625 (rpm)
